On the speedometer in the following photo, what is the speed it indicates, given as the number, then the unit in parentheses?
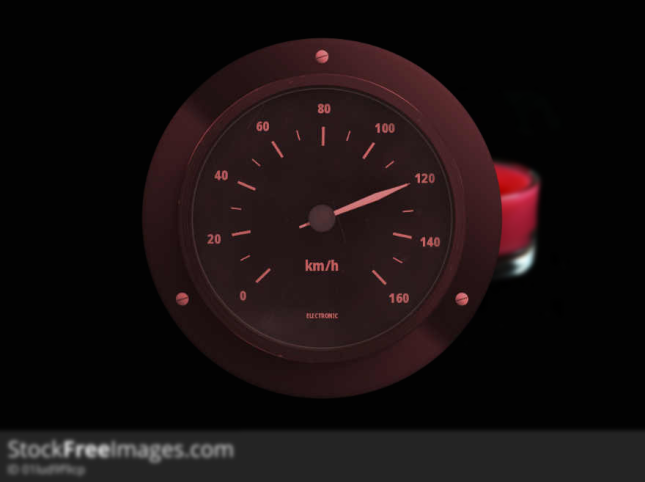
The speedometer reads 120 (km/h)
